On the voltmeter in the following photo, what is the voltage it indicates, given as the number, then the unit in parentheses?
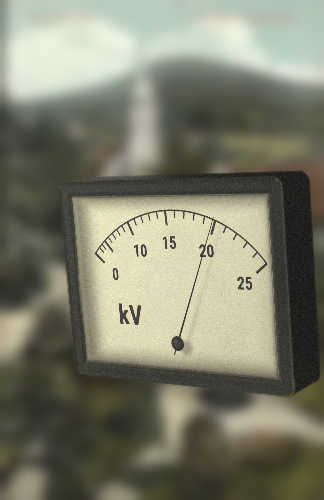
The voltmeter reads 20 (kV)
